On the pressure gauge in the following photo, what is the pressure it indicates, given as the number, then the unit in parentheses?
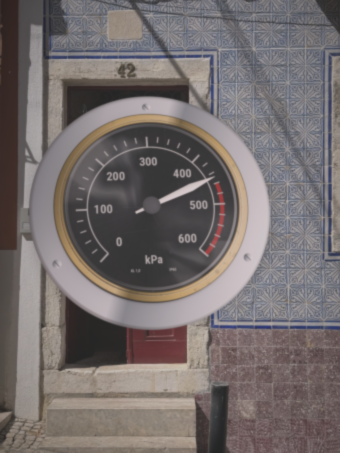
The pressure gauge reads 450 (kPa)
